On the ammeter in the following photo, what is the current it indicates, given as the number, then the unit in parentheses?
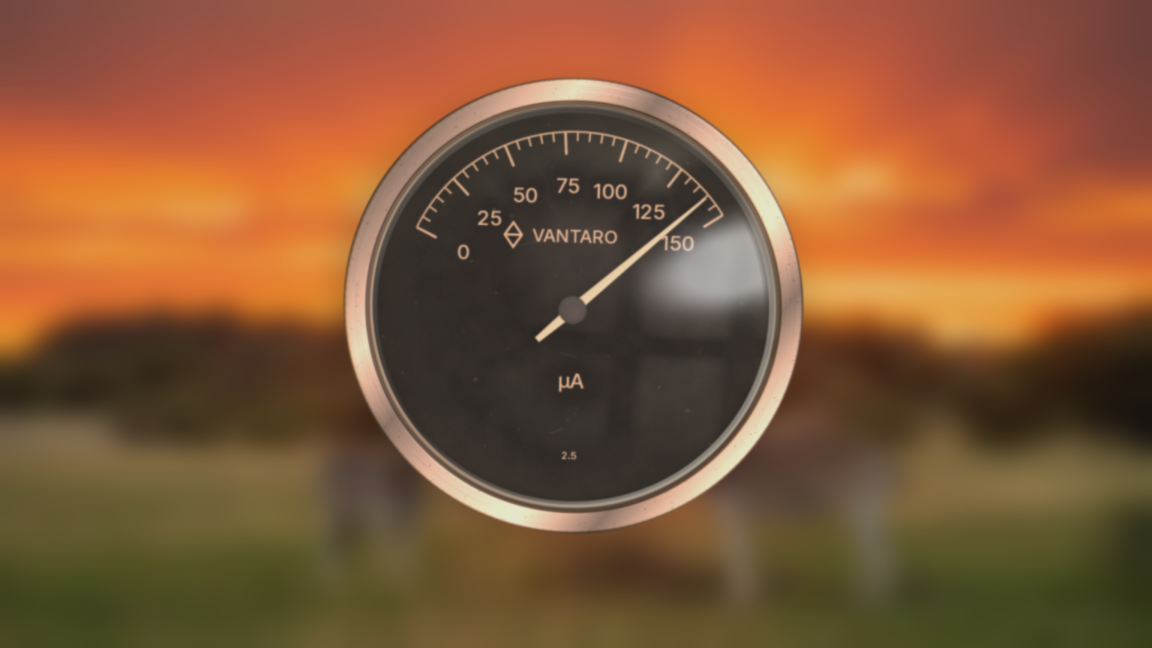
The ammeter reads 140 (µA)
